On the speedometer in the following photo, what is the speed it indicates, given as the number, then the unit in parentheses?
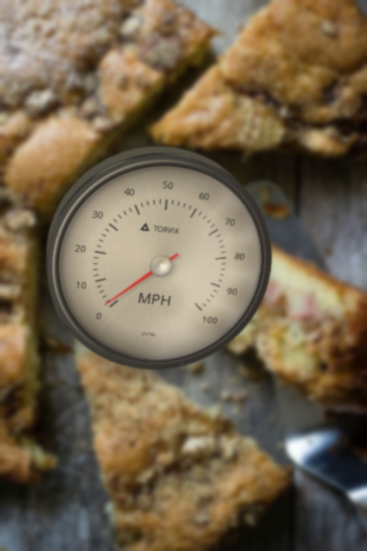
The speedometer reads 2 (mph)
